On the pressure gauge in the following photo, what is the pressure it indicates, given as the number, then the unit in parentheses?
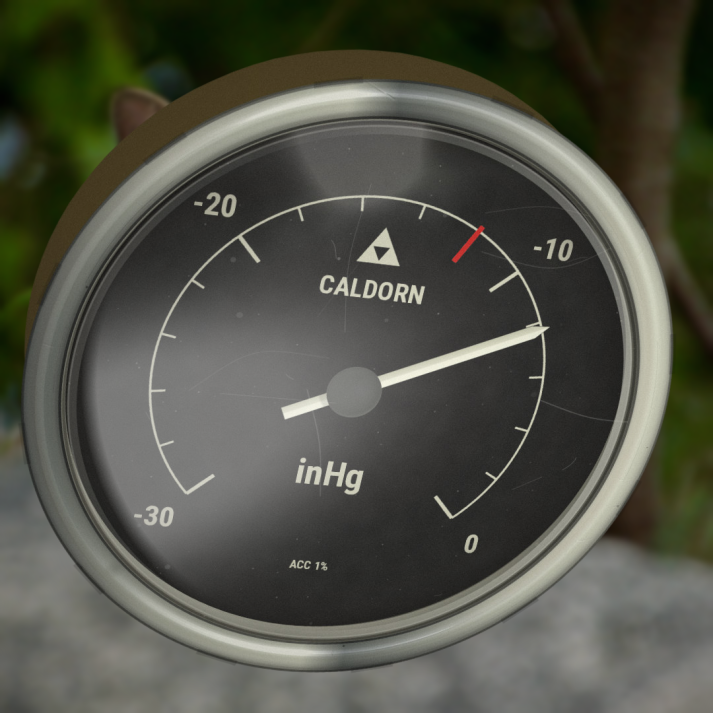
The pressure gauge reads -8 (inHg)
